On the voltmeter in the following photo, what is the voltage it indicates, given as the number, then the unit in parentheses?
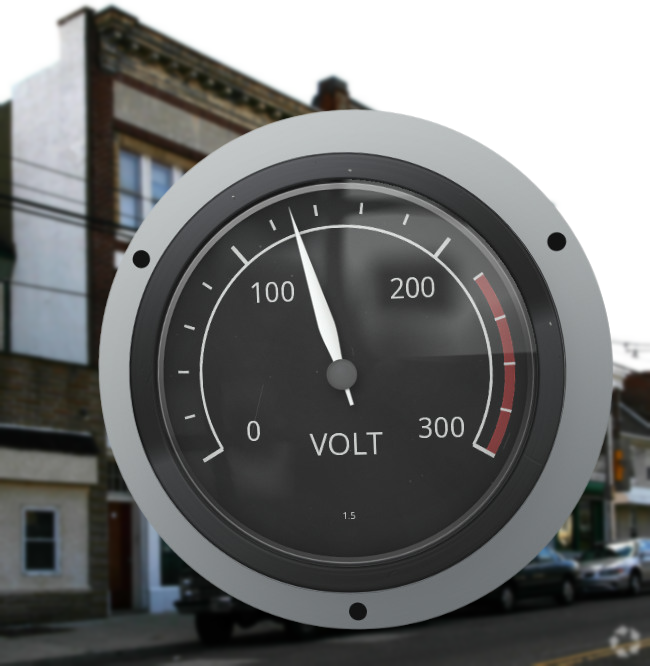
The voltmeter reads 130 (V)
